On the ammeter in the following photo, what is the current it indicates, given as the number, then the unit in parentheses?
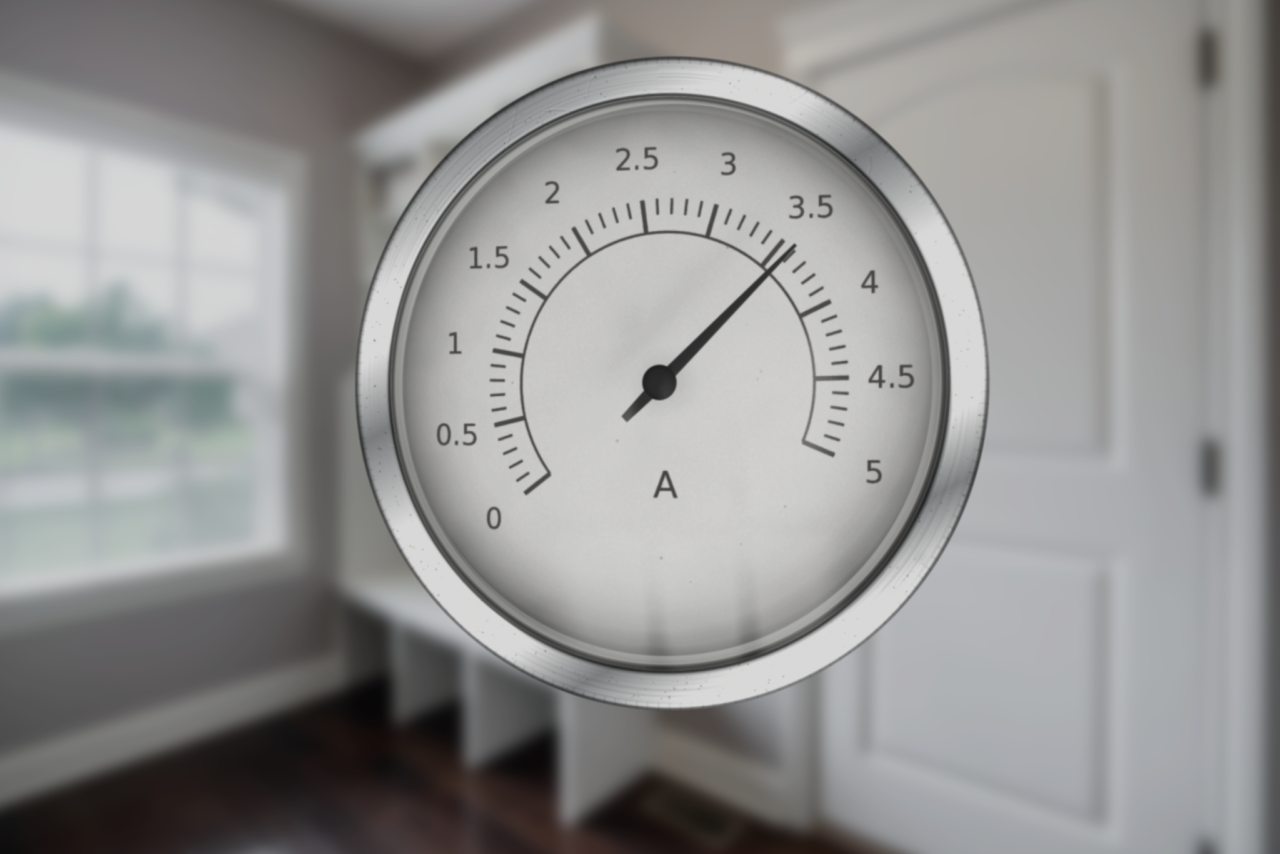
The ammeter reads 3.6 (A)
